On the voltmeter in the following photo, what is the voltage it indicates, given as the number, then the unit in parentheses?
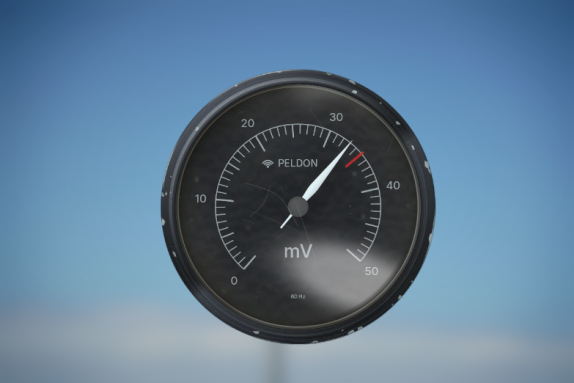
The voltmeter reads 33 (mV)
